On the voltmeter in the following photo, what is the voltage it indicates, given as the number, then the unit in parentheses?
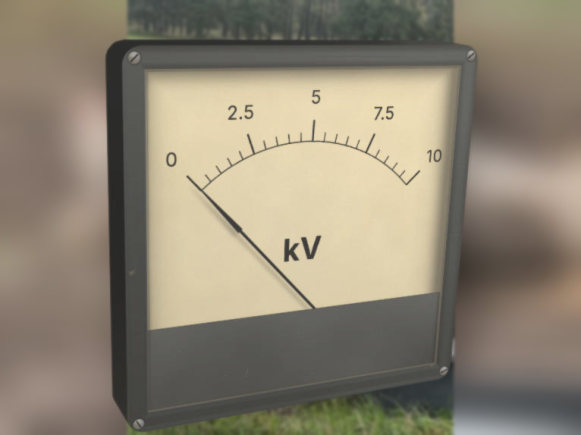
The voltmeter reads 0 (kV)
